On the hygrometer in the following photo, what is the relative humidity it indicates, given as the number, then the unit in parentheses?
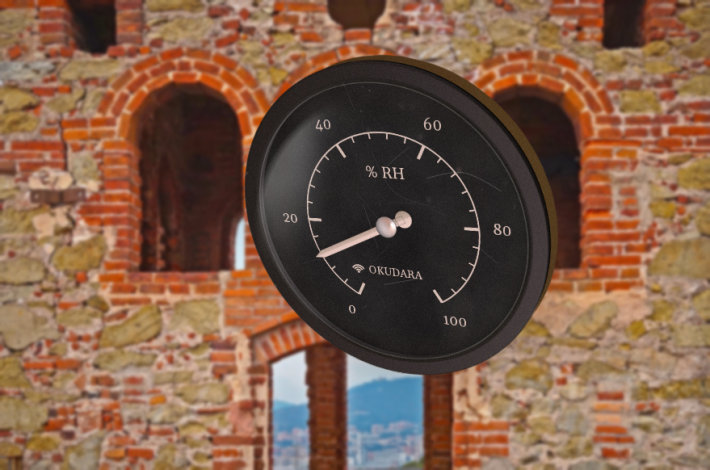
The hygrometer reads 12 (%)
